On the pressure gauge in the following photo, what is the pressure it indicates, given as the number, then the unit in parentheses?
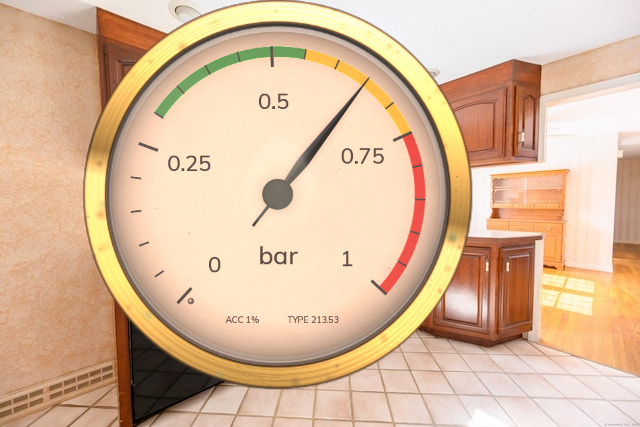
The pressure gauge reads 0.65 (bar)
